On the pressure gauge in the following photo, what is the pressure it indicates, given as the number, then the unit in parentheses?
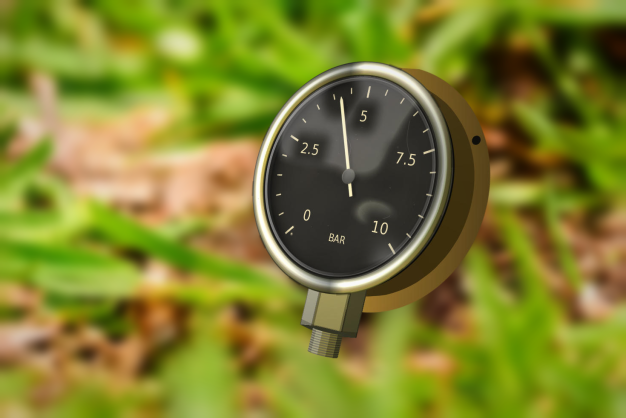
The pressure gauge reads 4.25 (bar)
